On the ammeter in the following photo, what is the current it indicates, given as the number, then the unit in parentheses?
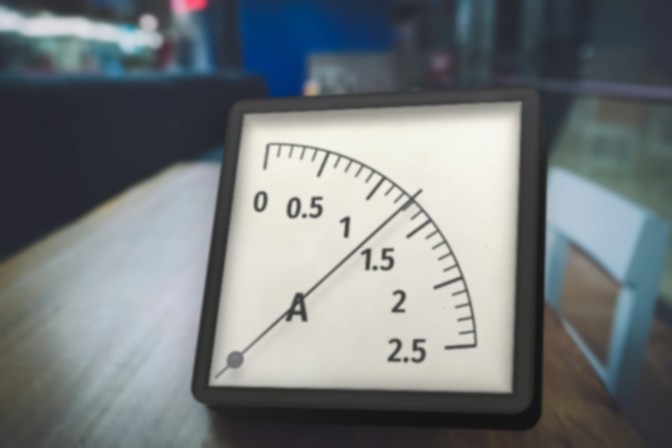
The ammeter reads 1.3 (A)
